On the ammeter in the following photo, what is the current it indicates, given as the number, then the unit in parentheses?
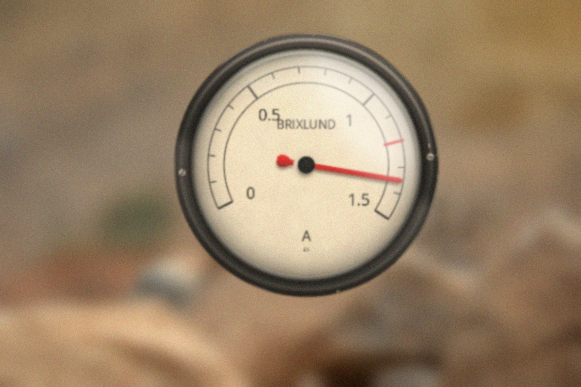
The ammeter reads 1.35 (A)
